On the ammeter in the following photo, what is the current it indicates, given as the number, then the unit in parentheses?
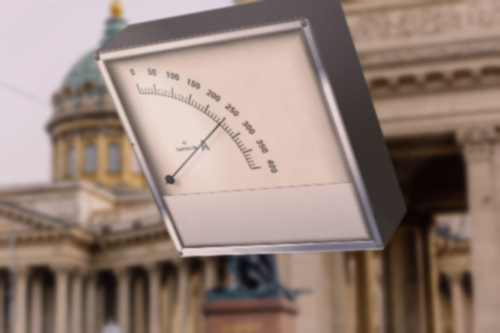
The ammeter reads 250 (A)
